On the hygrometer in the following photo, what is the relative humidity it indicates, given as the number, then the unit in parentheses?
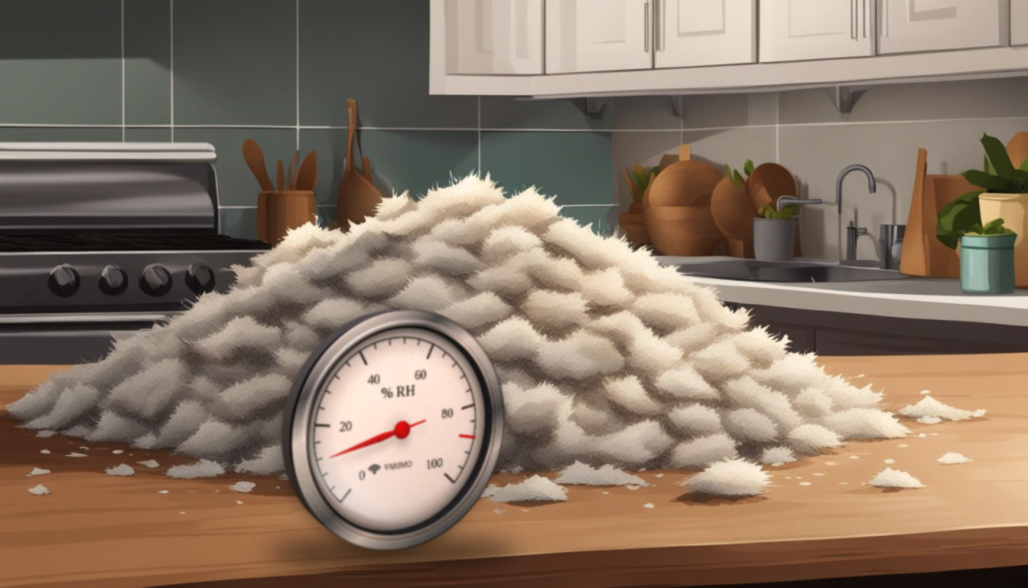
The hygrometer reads 12 (%)
